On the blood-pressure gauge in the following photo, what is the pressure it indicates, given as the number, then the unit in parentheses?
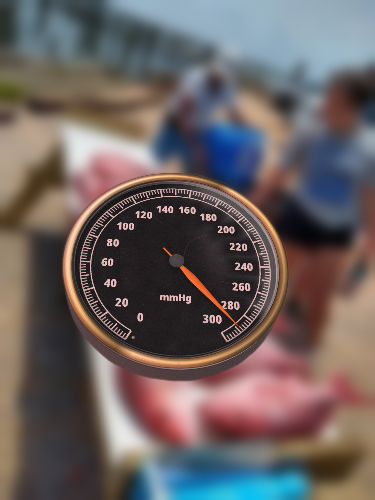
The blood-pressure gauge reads 290 (mmHg)
